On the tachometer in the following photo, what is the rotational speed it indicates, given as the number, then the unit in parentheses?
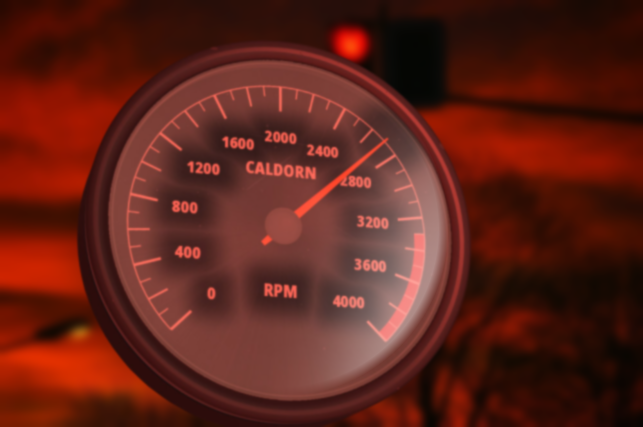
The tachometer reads 2700 (rpm)
